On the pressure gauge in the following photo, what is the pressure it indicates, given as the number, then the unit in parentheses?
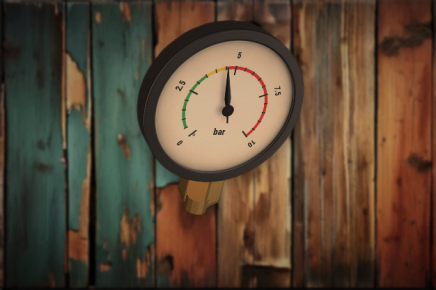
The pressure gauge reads 4.5 (bar)
